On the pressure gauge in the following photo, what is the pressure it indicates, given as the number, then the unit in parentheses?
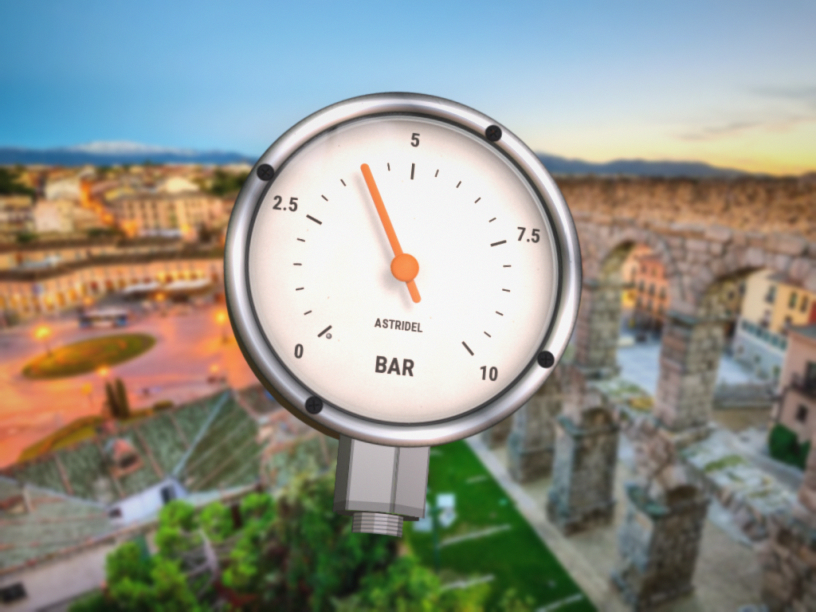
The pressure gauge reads 4 (bar)
